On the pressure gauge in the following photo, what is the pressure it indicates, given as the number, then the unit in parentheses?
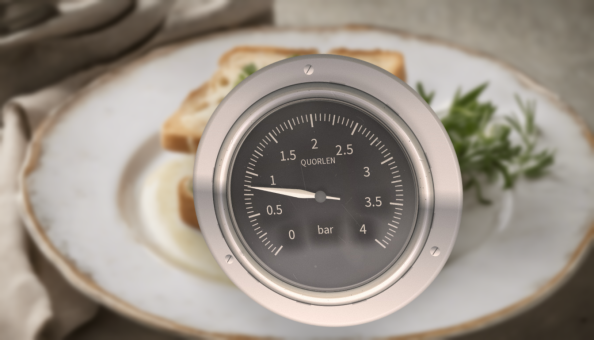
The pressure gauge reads 0.85 (bar)
